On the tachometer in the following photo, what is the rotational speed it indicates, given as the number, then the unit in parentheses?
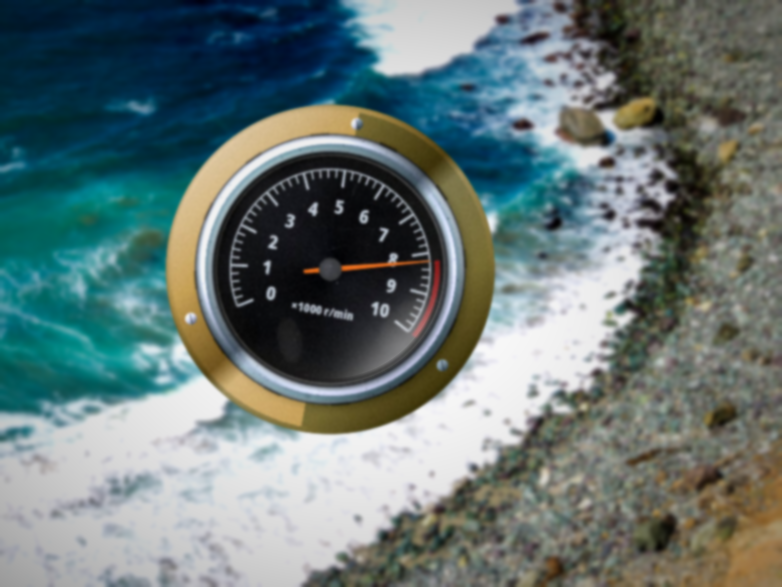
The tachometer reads 8200 (rpm)
